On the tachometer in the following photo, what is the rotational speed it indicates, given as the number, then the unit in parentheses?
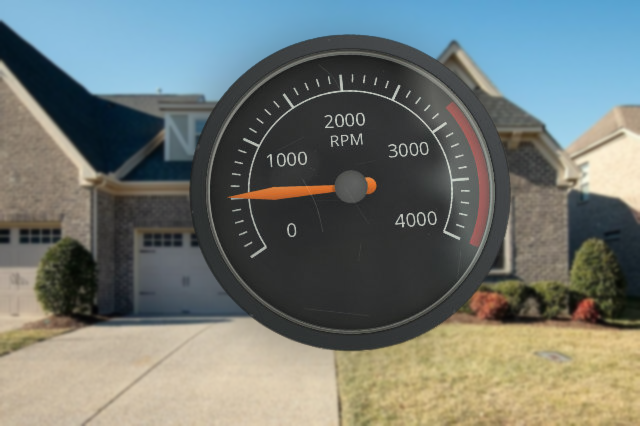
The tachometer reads 500 (rpm)
